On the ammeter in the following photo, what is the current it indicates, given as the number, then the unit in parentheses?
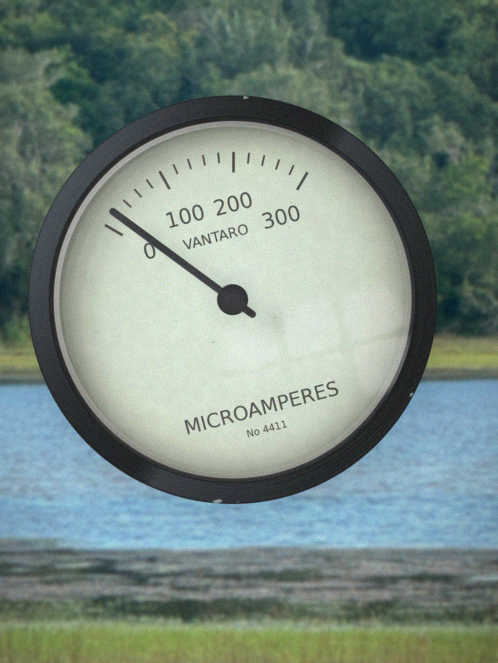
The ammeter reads 20 (µA)
